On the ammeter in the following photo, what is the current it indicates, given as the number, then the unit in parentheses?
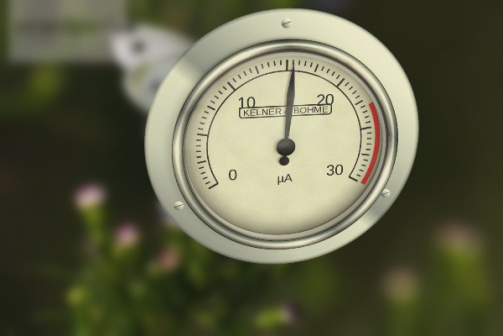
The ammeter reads 15.5 (µA)
